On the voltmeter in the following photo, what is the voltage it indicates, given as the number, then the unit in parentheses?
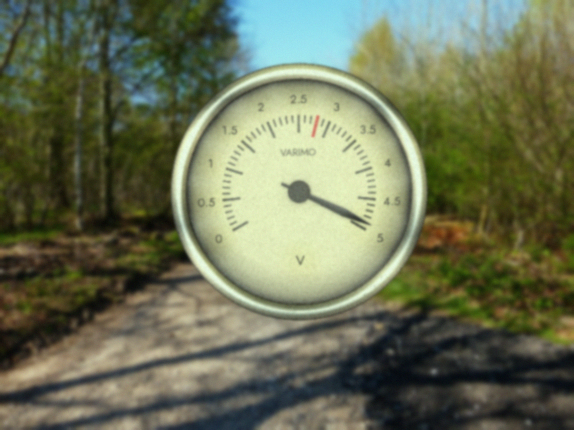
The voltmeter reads 4.9 (V)
